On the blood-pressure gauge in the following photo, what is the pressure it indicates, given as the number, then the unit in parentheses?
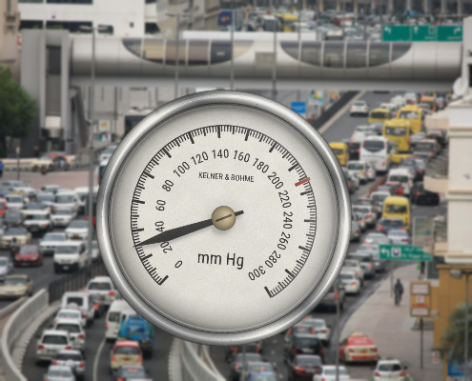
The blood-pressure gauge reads 30 (mmHg)
